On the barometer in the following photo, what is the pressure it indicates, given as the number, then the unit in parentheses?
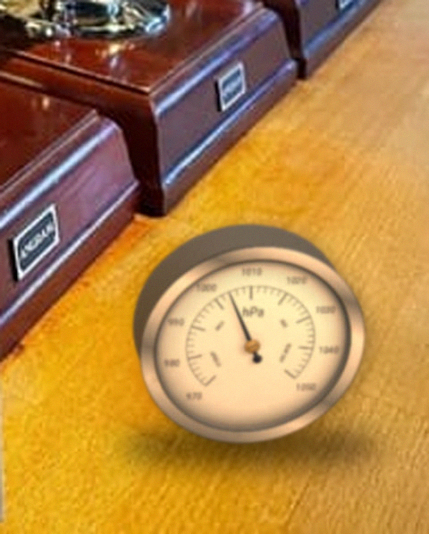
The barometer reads 1004 (hPa)
